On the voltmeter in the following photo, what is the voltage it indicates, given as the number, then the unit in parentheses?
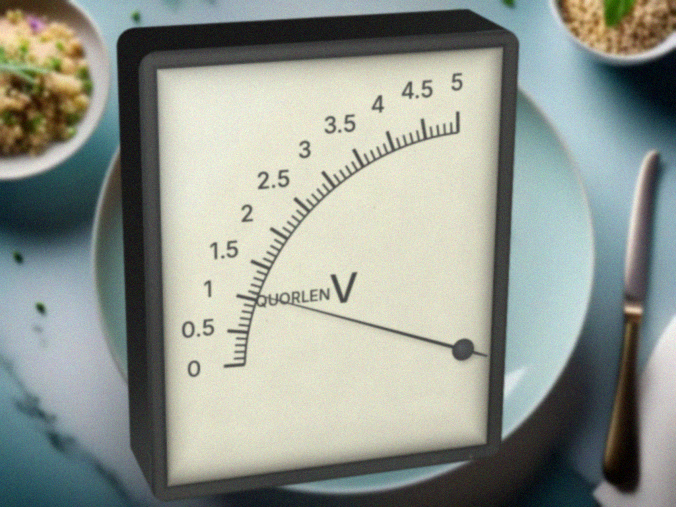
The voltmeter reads 1.1 (V)
